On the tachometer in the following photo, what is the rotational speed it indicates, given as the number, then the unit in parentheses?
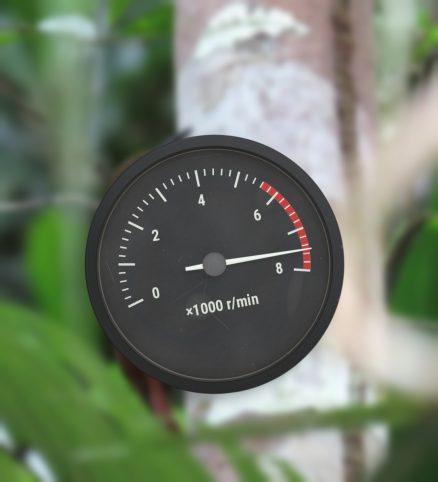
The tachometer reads 7500 (rpm)
